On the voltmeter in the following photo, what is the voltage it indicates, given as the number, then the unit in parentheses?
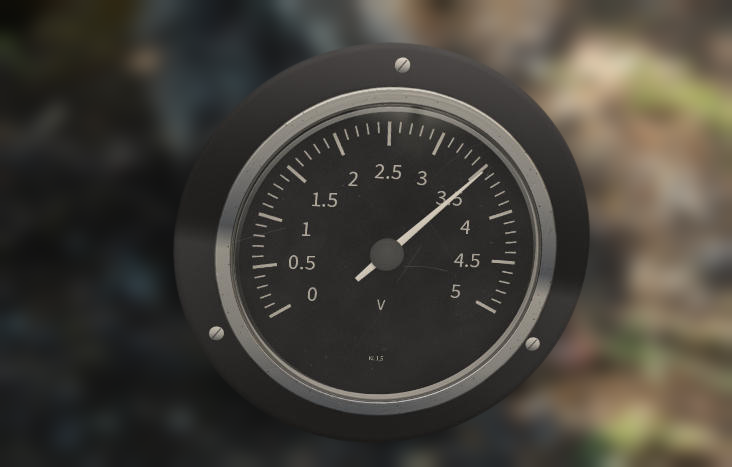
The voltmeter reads 3.5 (V)
